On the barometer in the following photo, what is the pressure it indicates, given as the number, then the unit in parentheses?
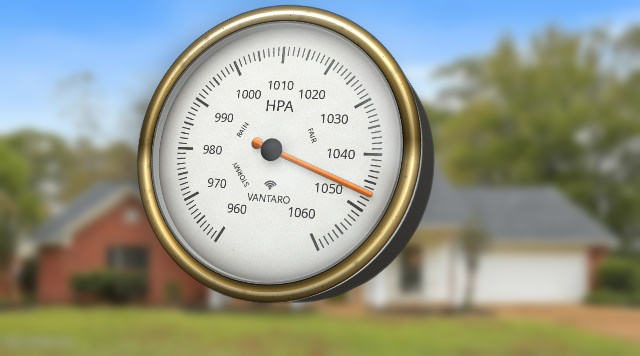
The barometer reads 1047 (hPa)
